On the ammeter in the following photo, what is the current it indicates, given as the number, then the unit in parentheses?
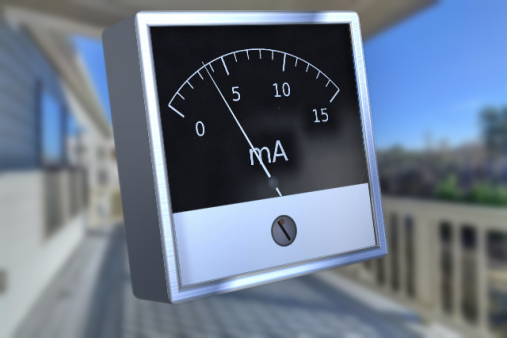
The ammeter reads 3.5 (mA)
